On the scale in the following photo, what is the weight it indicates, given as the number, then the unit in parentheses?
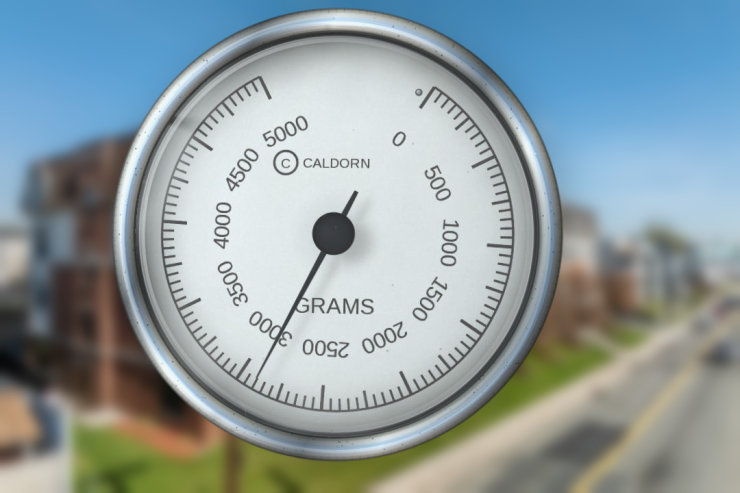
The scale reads 2900 (g)
